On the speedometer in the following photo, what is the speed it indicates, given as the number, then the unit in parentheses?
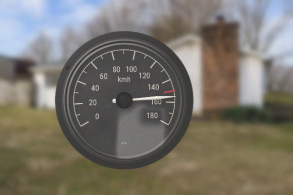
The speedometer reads 155 (km/h)
